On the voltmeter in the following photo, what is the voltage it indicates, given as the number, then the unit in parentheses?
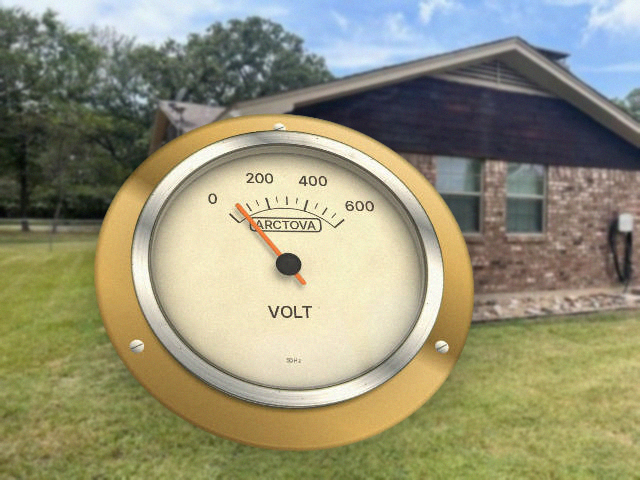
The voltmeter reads 50 (V)
